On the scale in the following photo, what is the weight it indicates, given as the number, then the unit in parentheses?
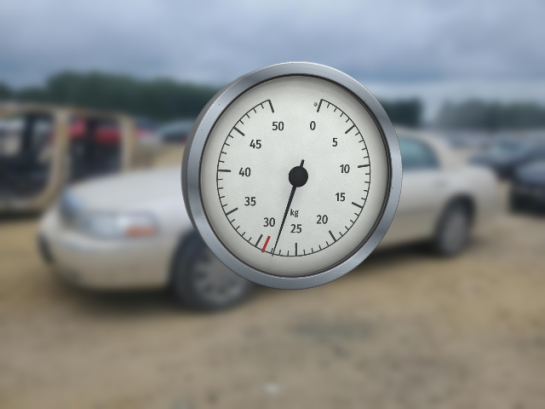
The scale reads 28 (kg)
